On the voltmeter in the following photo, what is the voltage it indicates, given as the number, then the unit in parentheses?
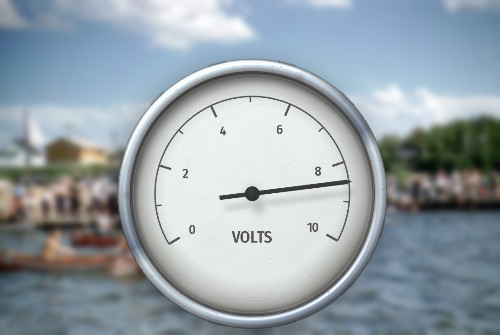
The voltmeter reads 8.5 (V)
